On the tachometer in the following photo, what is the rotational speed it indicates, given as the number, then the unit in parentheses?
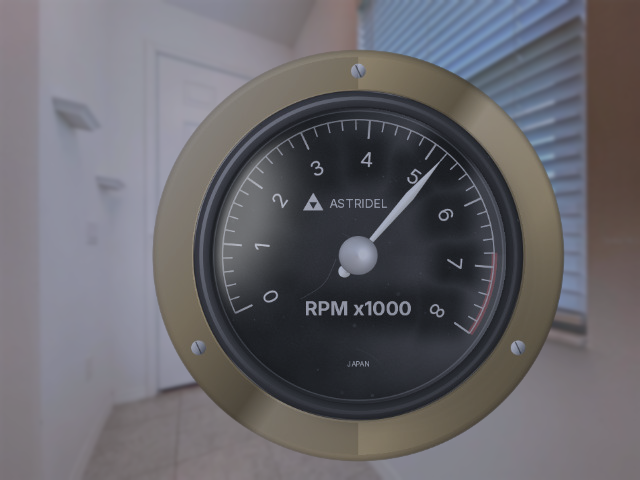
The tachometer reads 5200 (rpm)
